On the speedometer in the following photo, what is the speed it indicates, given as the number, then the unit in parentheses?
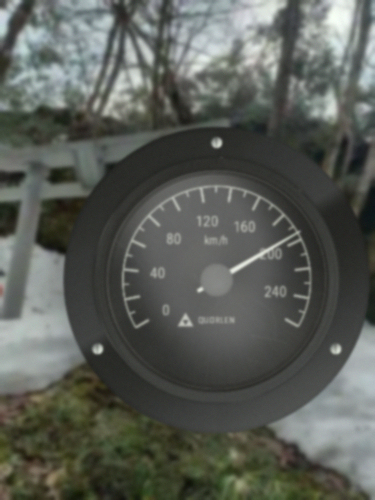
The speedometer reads 195 (km/h)
